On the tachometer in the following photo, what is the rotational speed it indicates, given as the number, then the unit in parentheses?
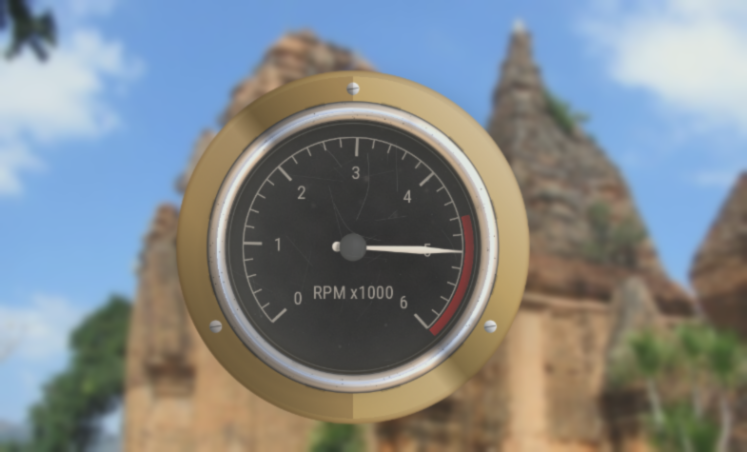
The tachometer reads 5000 (rpm)
